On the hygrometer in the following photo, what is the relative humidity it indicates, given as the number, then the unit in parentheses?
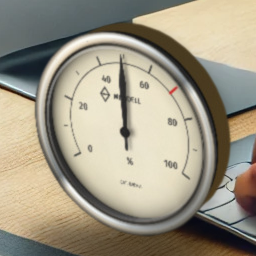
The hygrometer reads 50 (%)
